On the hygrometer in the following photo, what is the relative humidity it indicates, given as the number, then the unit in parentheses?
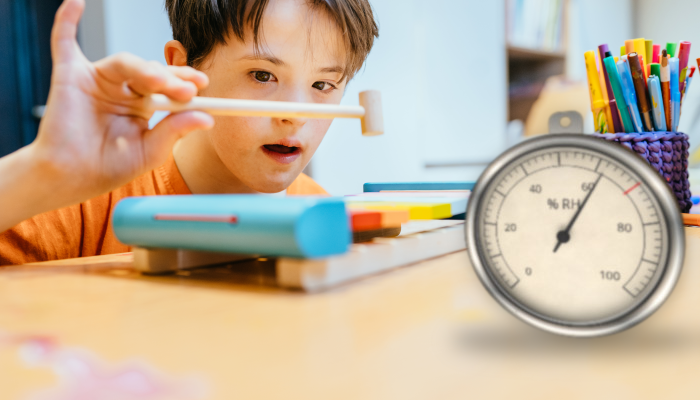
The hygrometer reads 62 (%)
